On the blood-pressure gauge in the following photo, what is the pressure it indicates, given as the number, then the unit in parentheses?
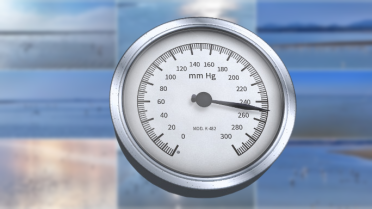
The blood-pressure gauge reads 250 (mmHg)
